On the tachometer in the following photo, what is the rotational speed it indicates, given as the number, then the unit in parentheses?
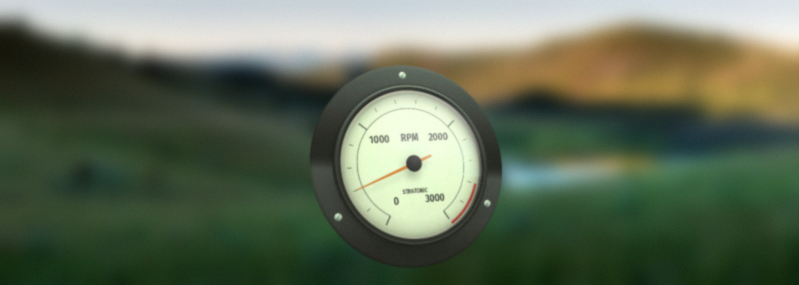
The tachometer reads 400 (rpm)
